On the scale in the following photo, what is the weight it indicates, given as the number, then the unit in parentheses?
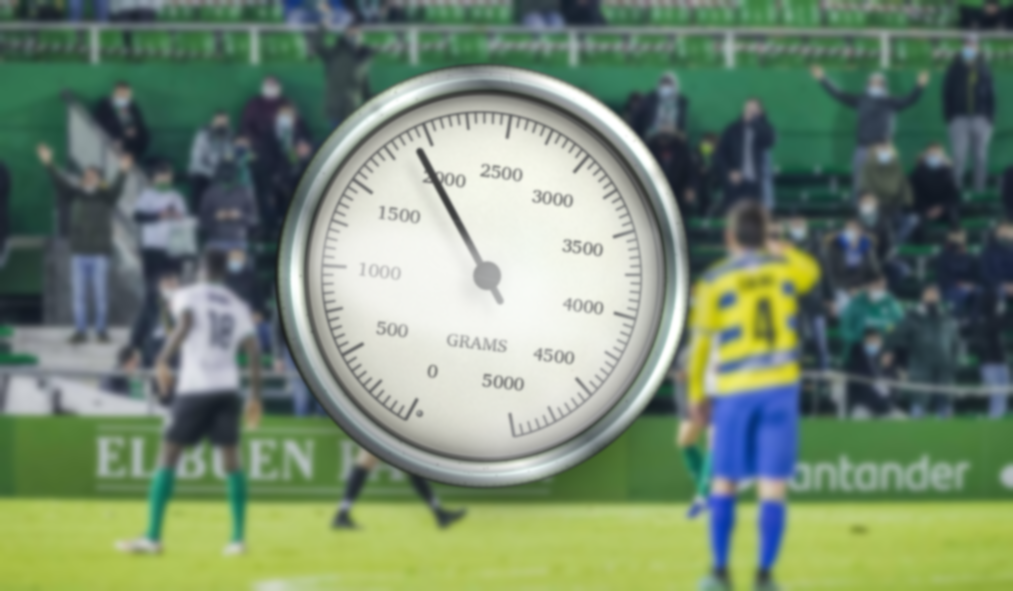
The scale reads 1900 (g)
